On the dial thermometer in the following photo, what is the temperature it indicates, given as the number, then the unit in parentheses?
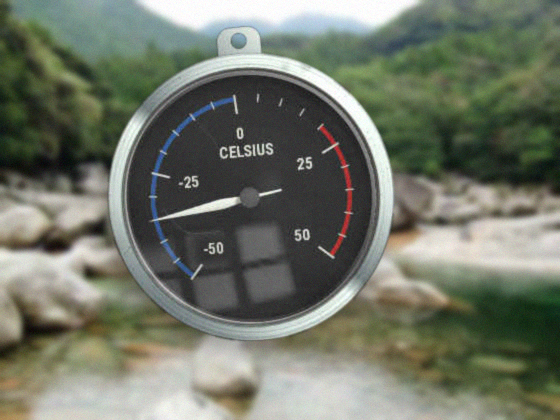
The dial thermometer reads -35 (°C)
